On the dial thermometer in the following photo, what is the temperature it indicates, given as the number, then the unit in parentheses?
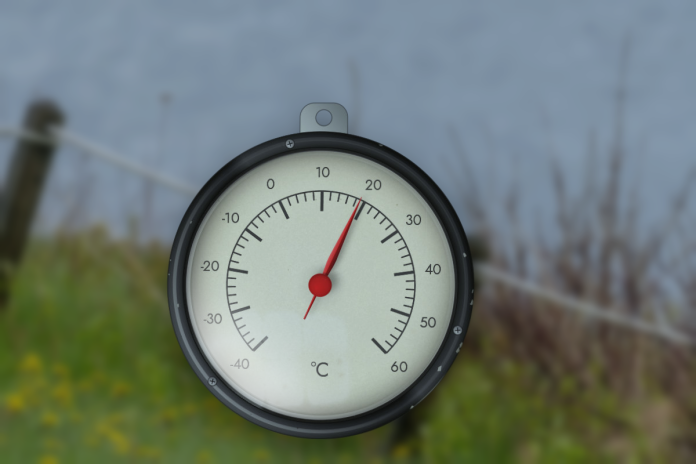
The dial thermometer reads 19 (°C)
